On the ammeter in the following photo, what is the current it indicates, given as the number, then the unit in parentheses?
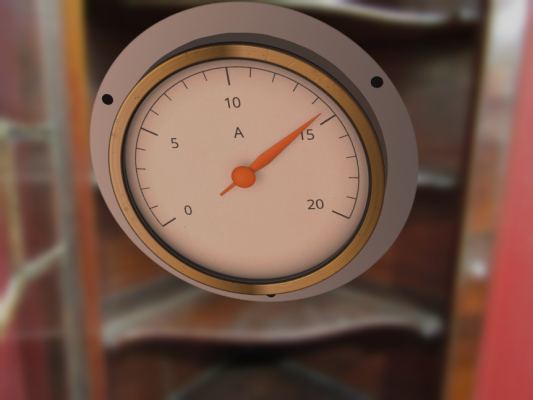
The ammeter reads 14.5 (A)
